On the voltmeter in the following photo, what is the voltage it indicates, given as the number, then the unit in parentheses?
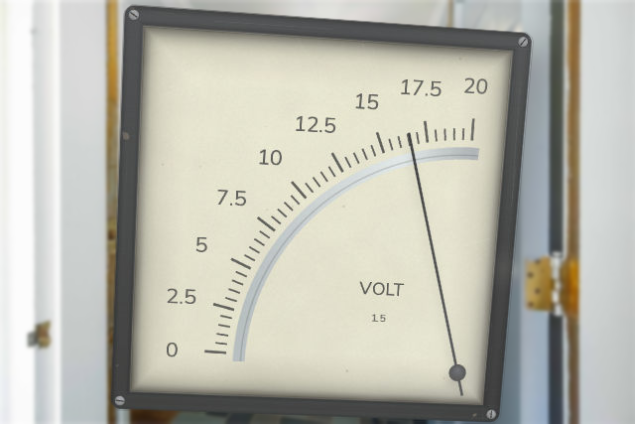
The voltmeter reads 16.5 (V)
